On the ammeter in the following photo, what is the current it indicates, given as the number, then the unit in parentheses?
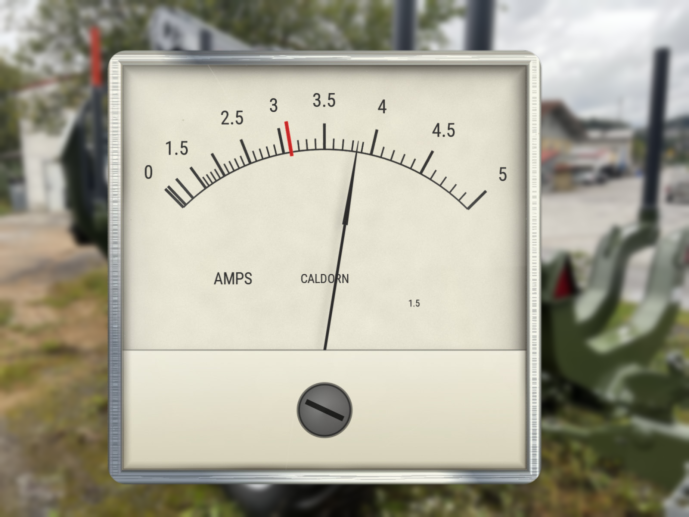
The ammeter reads 3.85 (A)
